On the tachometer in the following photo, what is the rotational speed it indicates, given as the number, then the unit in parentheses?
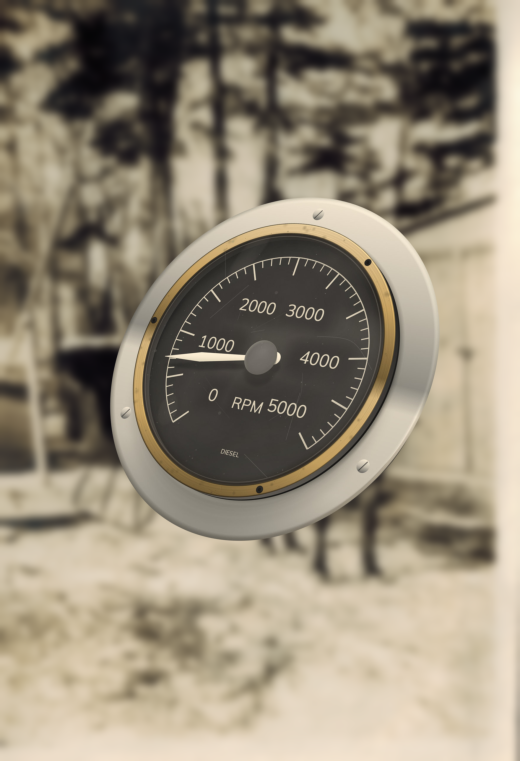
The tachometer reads 700 (rpm)
